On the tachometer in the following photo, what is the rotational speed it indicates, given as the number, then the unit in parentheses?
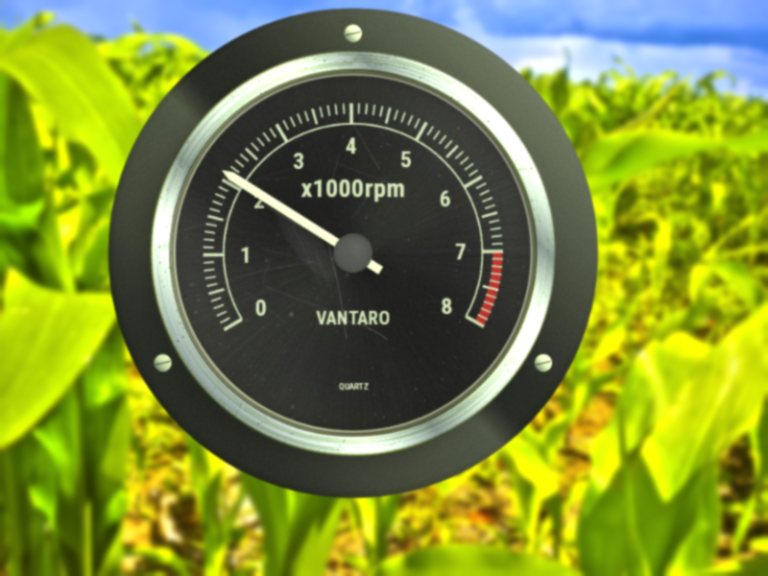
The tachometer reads 2100 (rpm)
